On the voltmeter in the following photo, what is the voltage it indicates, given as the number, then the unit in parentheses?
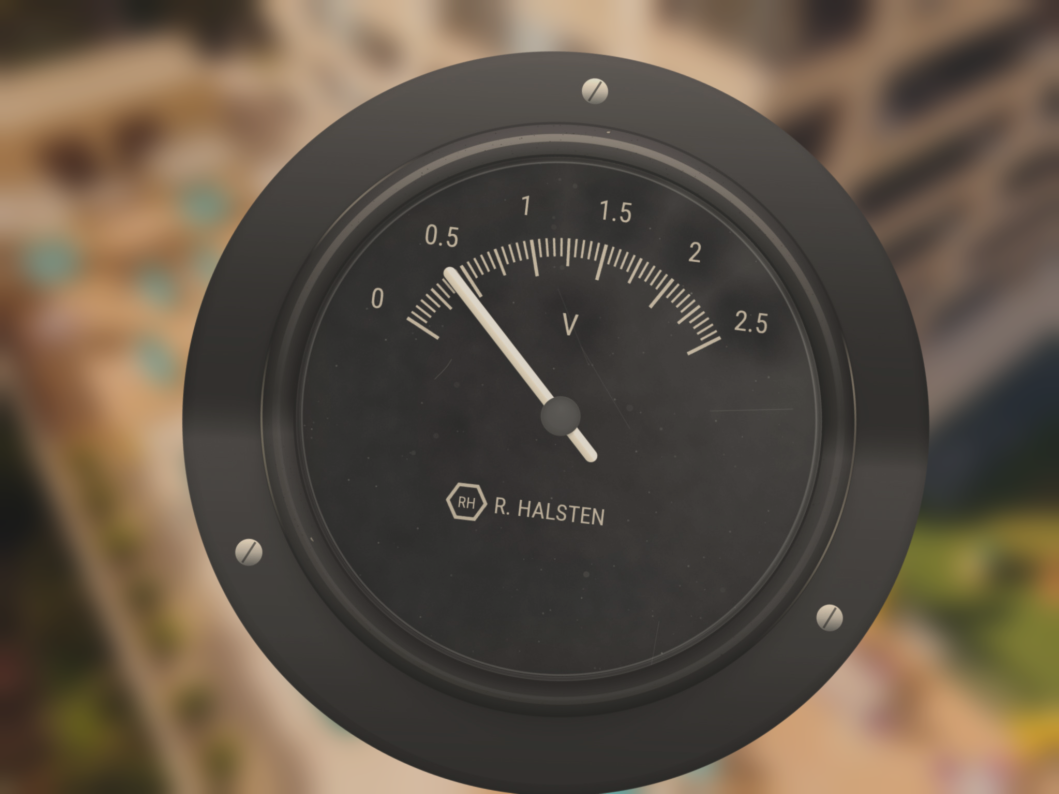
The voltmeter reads 0.4 (V)
